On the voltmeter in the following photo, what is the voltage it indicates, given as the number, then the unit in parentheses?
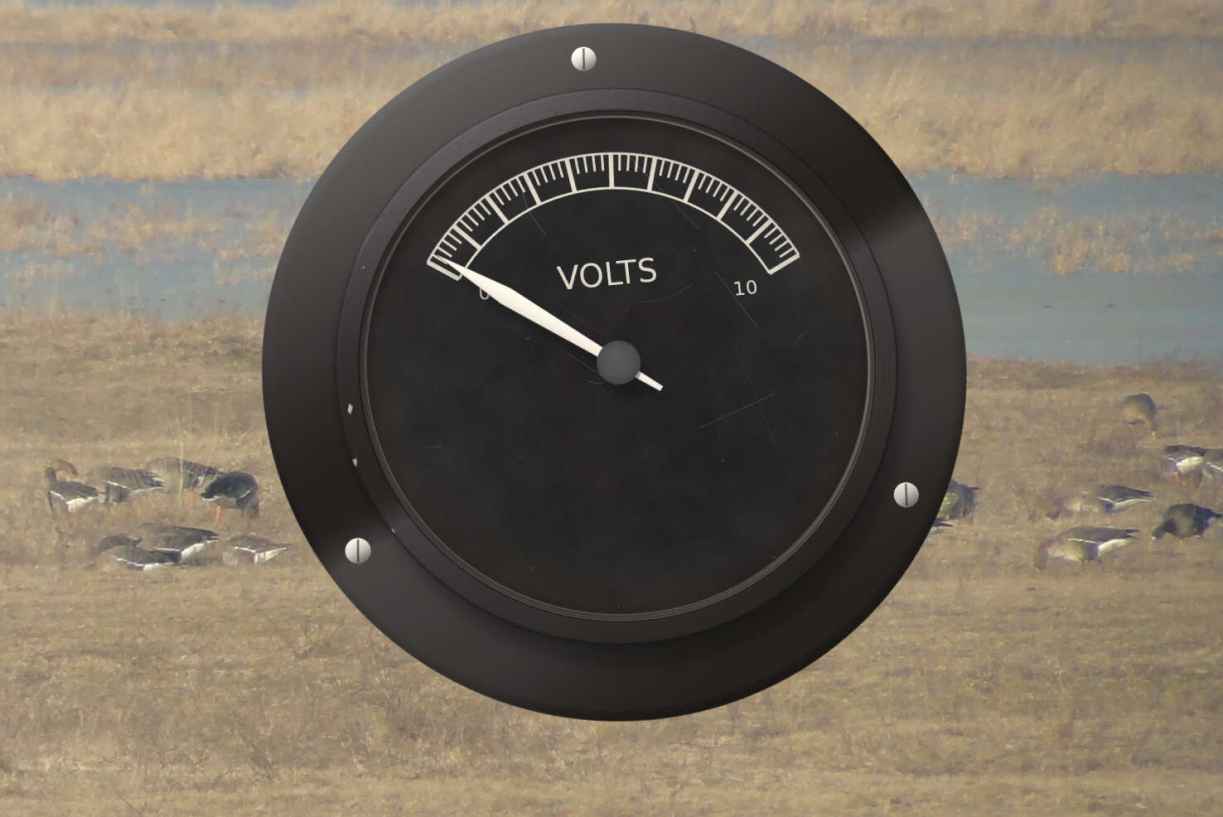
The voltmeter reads 0.2 (V)
